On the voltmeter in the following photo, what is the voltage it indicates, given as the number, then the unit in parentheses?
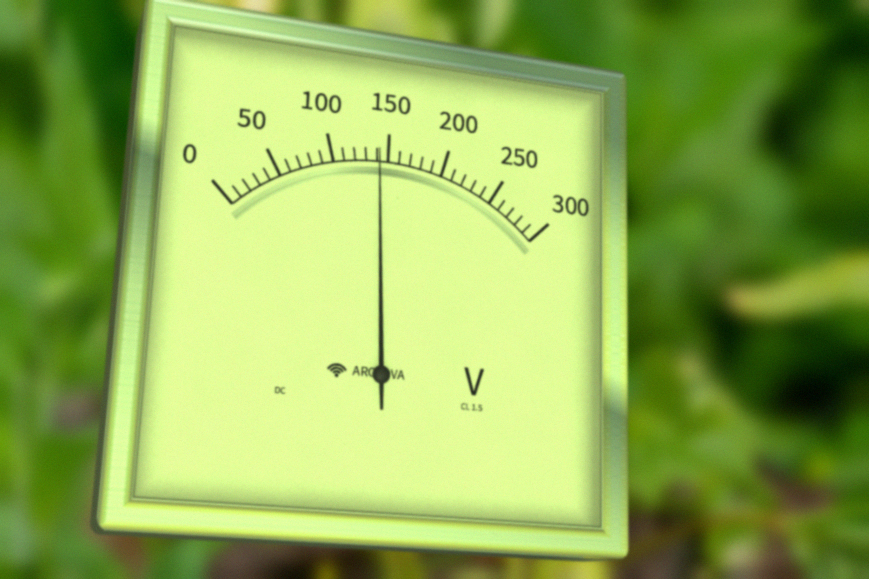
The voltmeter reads 140 (V)
